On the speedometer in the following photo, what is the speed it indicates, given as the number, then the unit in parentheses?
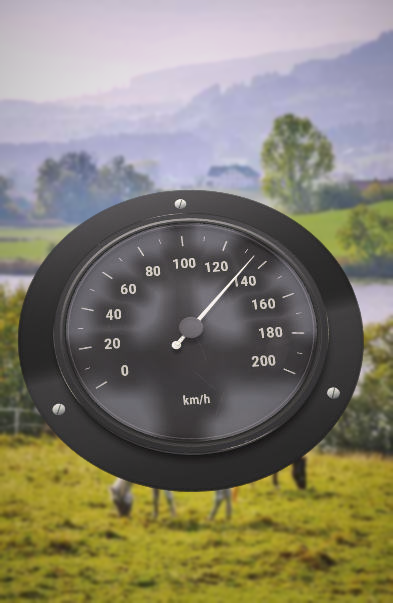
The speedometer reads 135 (km/h)
